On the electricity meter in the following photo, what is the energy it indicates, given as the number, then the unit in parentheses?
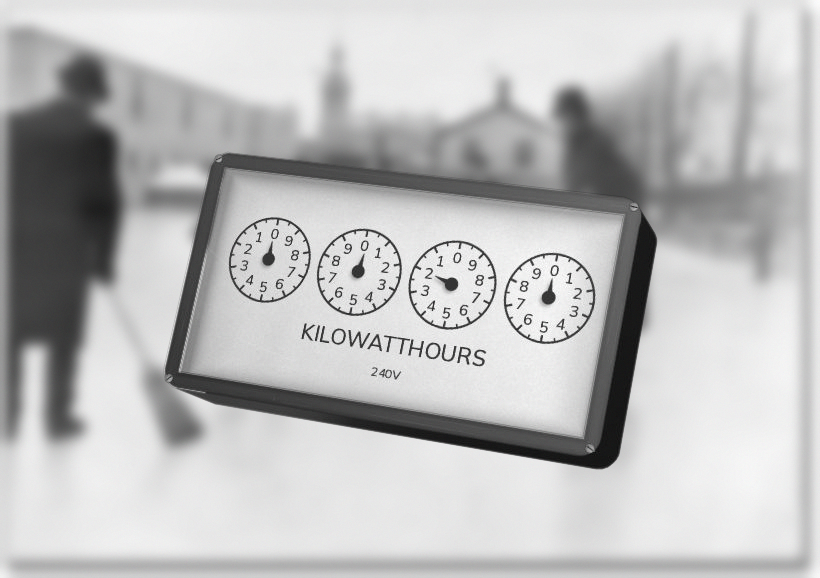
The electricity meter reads 20 (kWh)
